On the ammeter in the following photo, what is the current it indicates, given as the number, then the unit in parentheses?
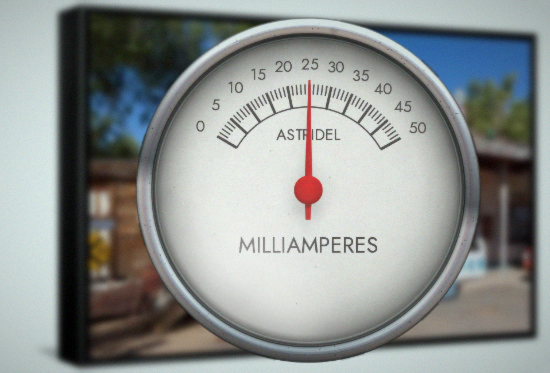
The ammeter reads 25 (mA)
